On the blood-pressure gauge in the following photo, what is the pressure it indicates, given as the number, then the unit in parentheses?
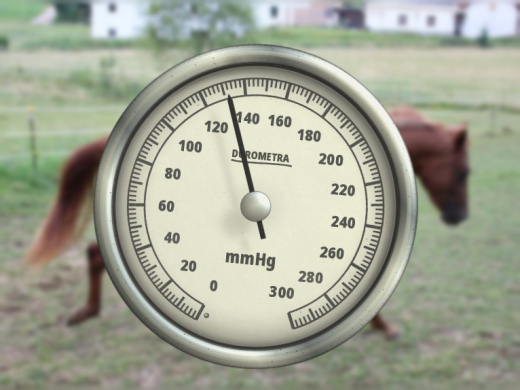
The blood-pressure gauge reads 132 (mmHg)
